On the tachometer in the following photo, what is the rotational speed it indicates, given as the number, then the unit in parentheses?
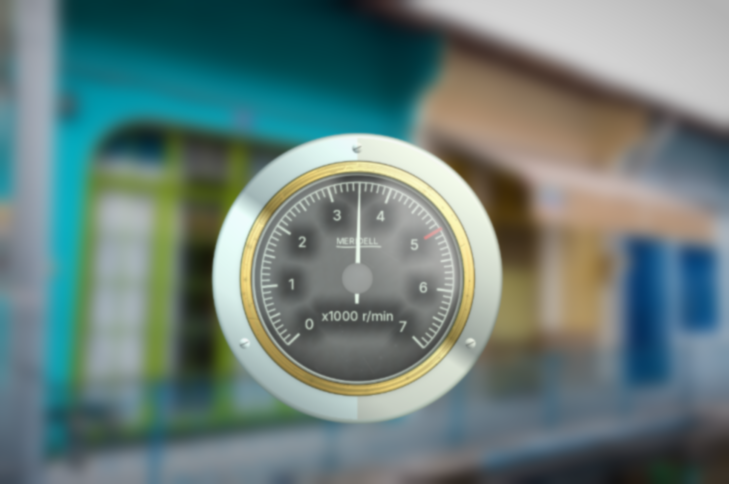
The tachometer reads 3500 (rpm)
